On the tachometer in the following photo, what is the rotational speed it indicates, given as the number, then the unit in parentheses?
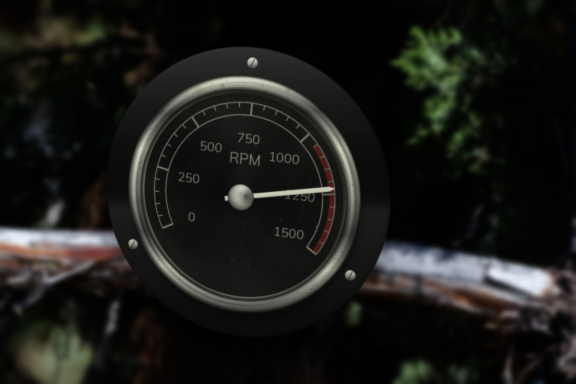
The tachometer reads 1225 (rpm)
